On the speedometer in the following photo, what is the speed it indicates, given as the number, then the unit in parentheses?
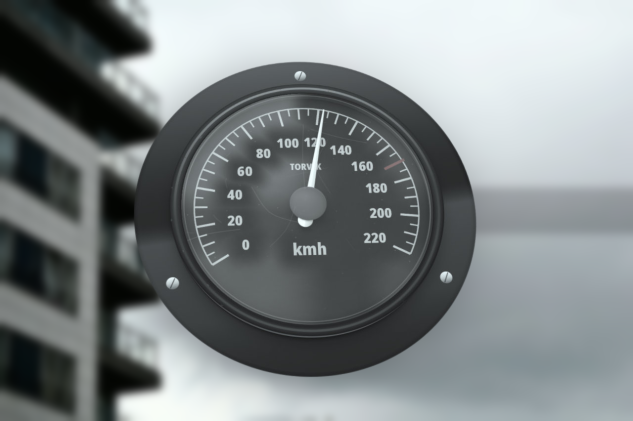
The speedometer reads 122.5 (km/h)
